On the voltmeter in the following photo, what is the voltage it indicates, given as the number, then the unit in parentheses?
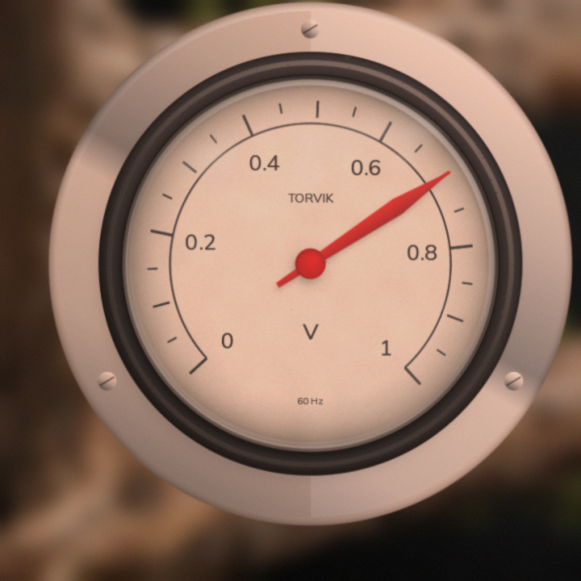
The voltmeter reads 0.7 (V)
